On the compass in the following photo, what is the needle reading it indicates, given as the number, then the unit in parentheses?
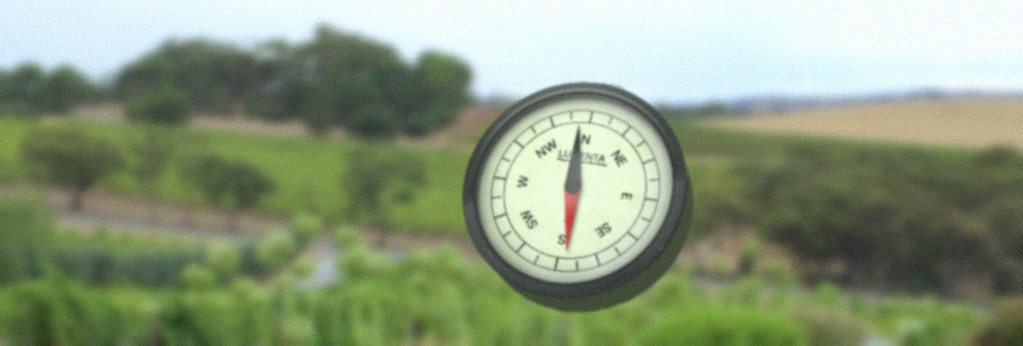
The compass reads 172.5 (°)
